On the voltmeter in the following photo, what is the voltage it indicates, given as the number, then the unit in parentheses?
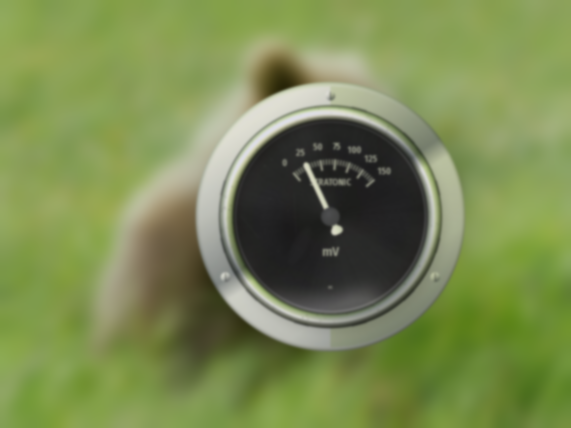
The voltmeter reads 25 (mV)
